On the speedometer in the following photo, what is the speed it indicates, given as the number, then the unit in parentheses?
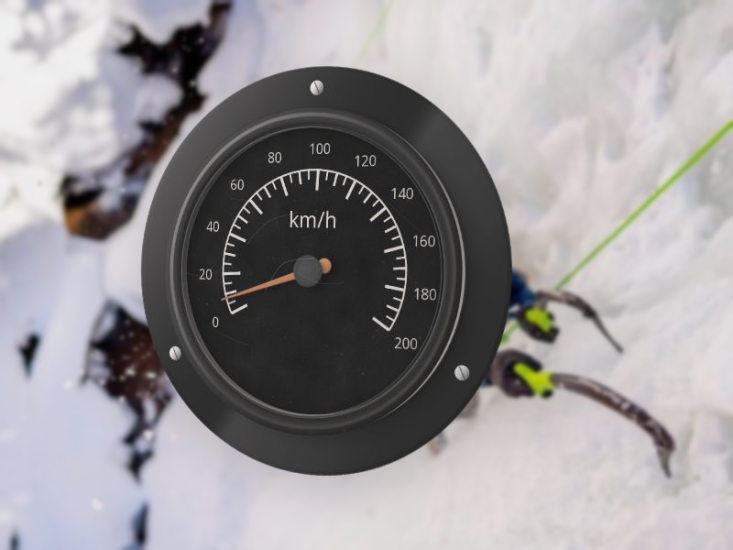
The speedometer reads 7.5 (km/h)
